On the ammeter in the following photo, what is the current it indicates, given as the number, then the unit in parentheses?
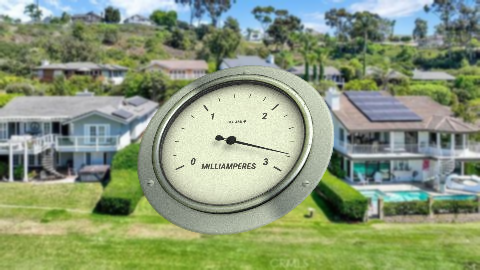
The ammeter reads 2.8 (mA)
